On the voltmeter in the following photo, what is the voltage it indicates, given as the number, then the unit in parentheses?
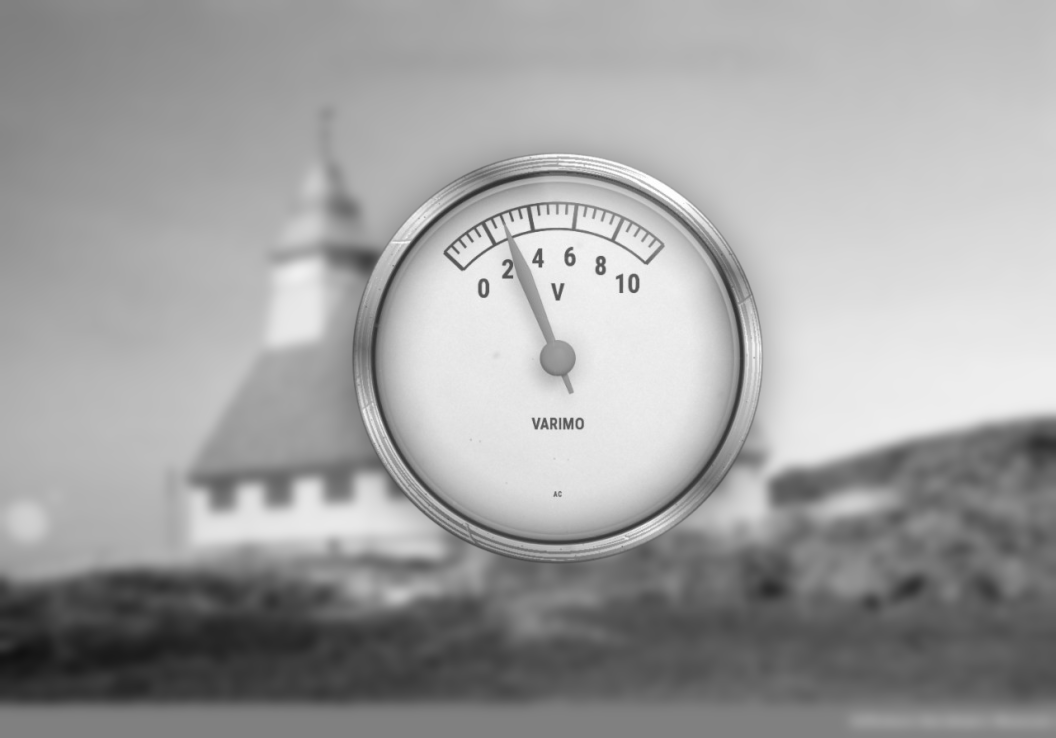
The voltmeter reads 2.8 (V)
